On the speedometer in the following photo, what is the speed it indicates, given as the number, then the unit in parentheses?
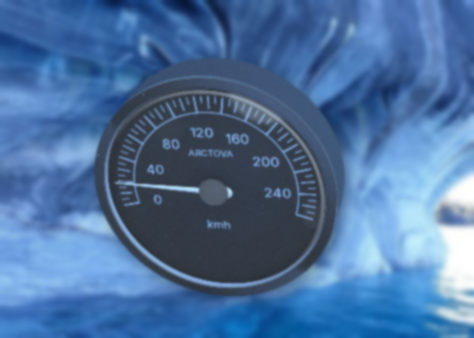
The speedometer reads 20 (km/h)
